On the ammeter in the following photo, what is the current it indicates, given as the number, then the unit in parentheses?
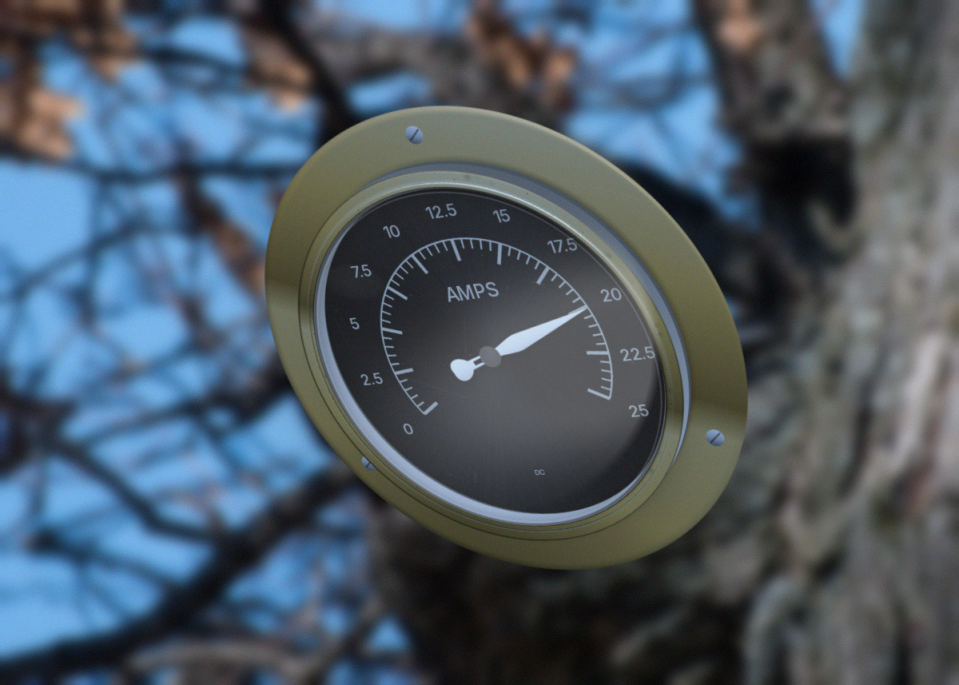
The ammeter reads 20 (A)
